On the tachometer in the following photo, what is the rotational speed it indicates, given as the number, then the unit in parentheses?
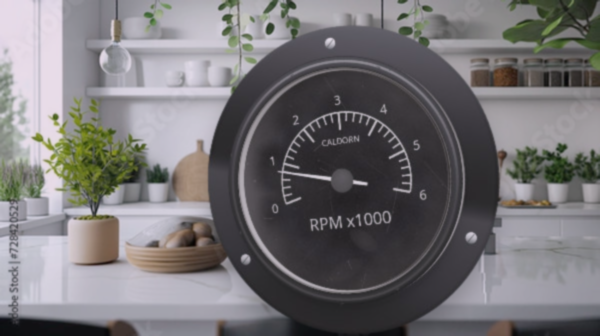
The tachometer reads 800 (rpm)
